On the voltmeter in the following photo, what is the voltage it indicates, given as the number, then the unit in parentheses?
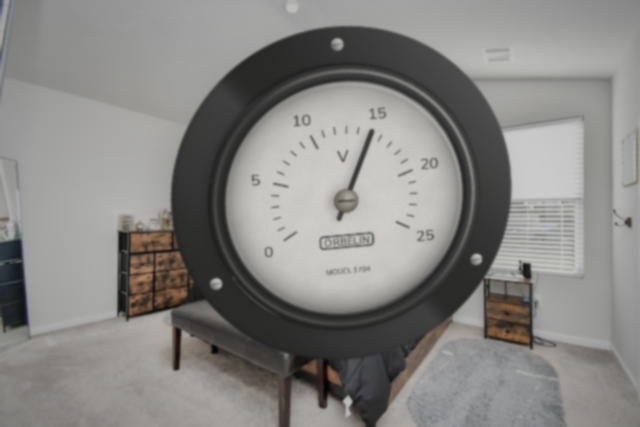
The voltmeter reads 15 (V)
